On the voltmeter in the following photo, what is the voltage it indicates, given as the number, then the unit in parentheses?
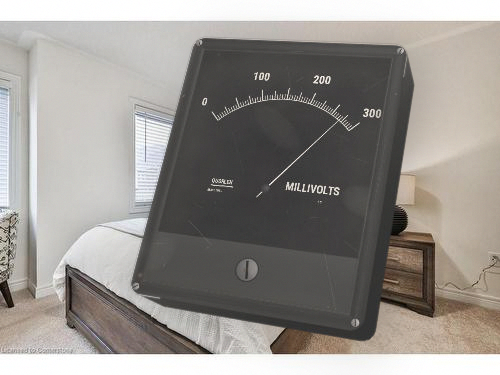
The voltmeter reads 275 (mV)
